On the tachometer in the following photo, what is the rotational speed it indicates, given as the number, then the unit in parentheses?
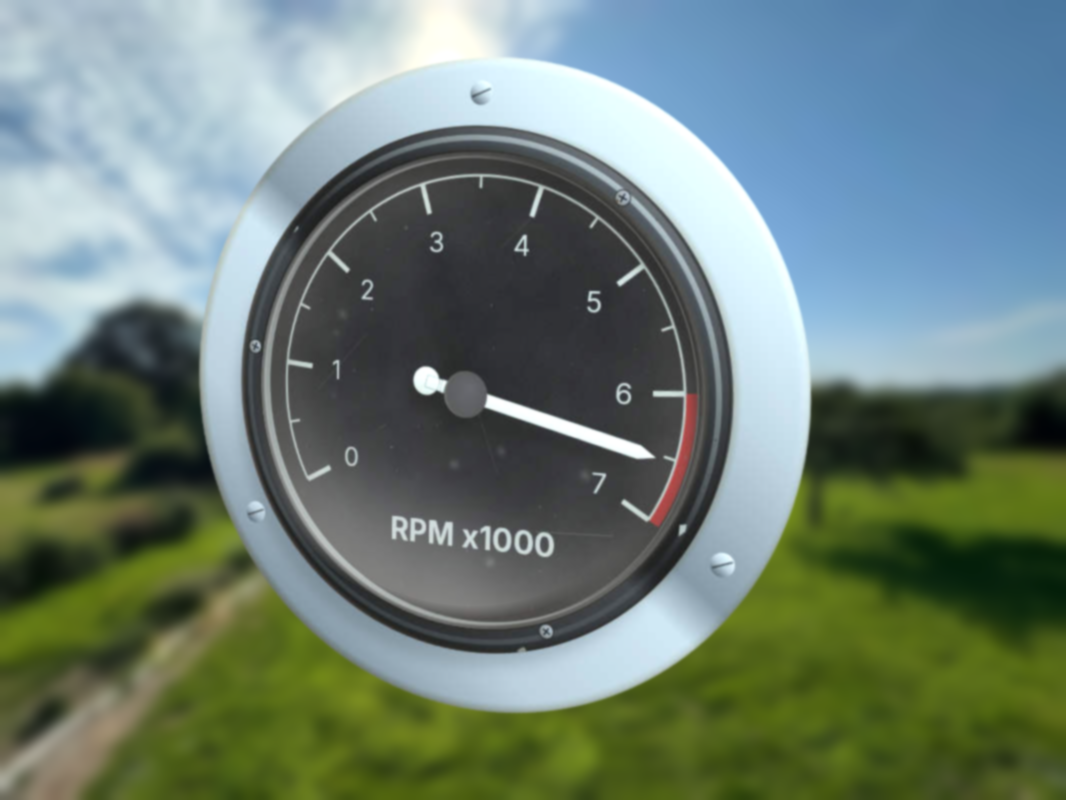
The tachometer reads 6500 (rpm)
